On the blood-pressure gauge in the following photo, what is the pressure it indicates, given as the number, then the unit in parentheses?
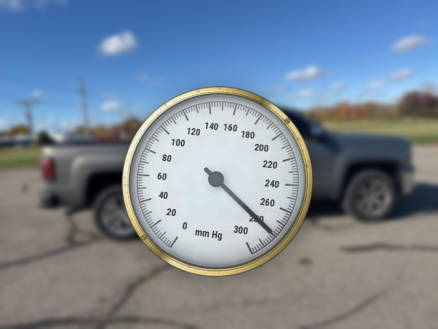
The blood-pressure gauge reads 280 (mmHg)
